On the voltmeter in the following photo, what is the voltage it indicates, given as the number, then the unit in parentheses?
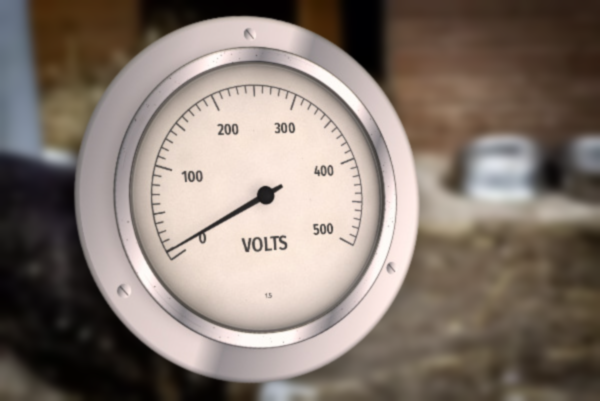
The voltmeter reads 10 (V)
